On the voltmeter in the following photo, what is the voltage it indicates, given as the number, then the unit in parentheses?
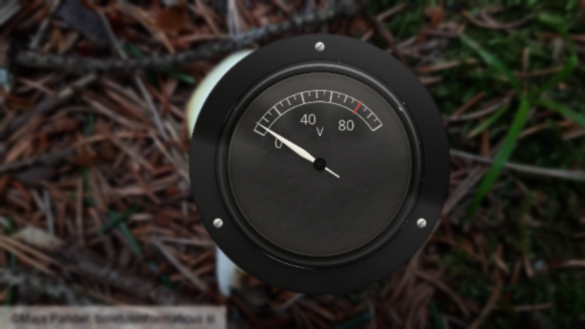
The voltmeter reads 5 (V)
